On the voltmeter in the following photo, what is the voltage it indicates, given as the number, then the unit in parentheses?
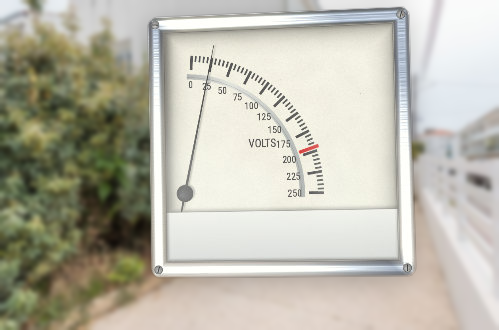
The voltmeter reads 25 (V)
